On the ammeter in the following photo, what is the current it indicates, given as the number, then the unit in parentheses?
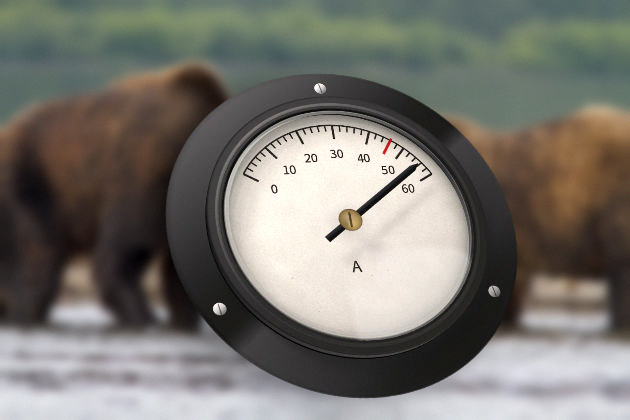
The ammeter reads 56 (A)
